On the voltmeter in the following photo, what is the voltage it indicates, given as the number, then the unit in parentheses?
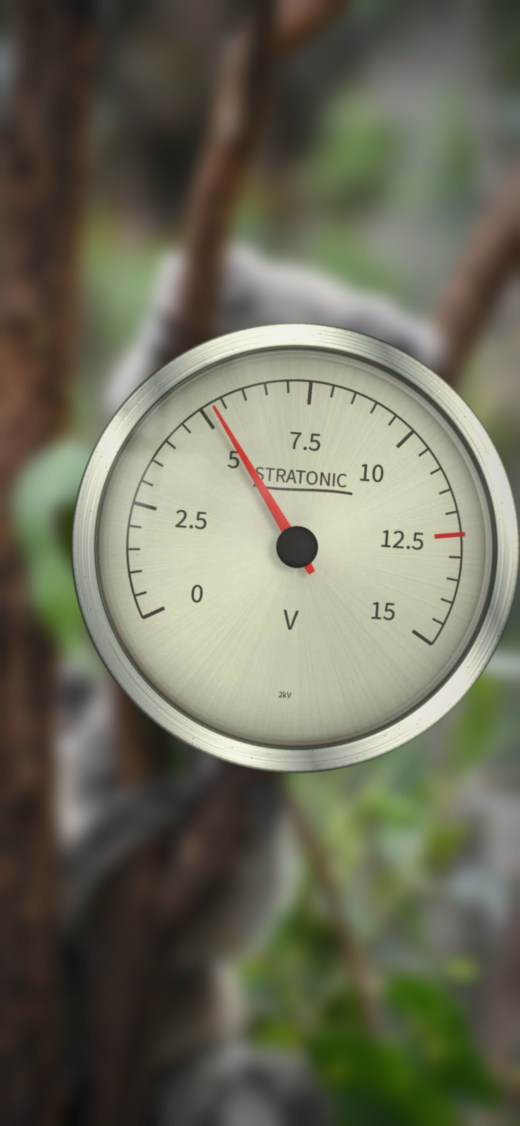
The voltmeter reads 5.25 (V)
